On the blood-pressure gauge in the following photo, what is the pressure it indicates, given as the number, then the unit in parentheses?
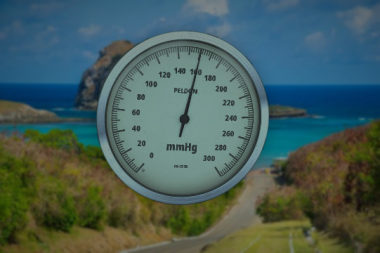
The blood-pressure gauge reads 160 (mmHg)
